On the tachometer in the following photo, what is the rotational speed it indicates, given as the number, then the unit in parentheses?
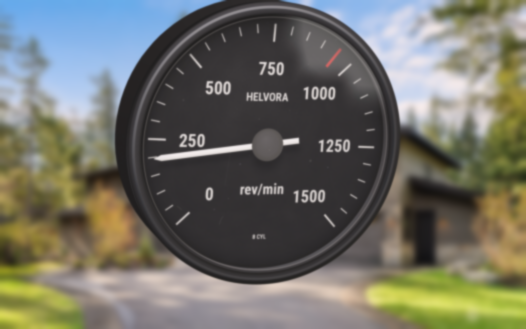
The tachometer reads 200 (rpm)
